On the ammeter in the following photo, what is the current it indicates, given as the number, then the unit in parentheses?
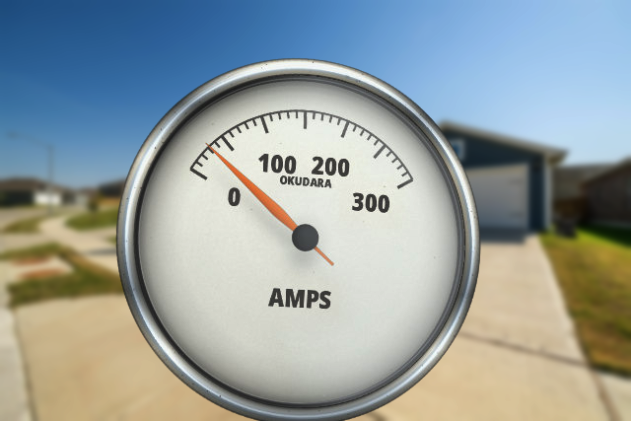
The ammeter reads 30 (A)
